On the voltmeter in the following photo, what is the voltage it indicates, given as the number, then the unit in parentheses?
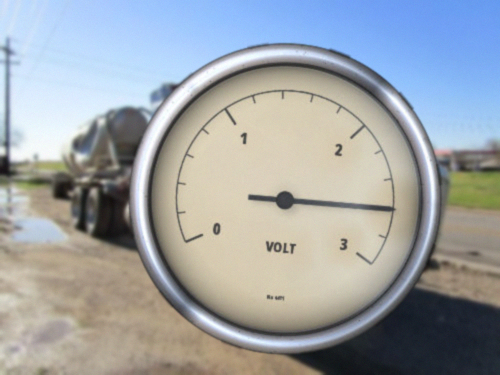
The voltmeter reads 2.6 (V)
